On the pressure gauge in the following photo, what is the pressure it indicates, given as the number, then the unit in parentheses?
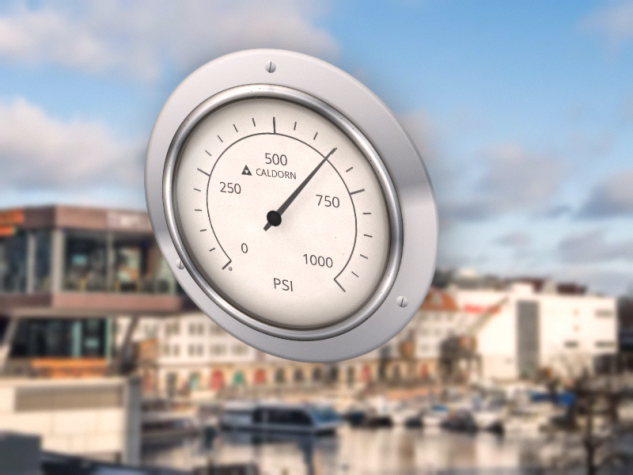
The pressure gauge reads 650 (psi)
